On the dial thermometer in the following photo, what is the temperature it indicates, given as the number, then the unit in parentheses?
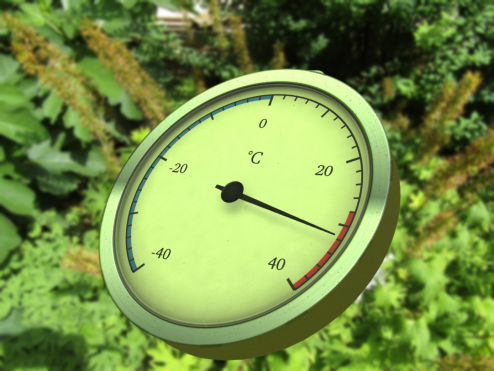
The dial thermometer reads 32 (°C)
